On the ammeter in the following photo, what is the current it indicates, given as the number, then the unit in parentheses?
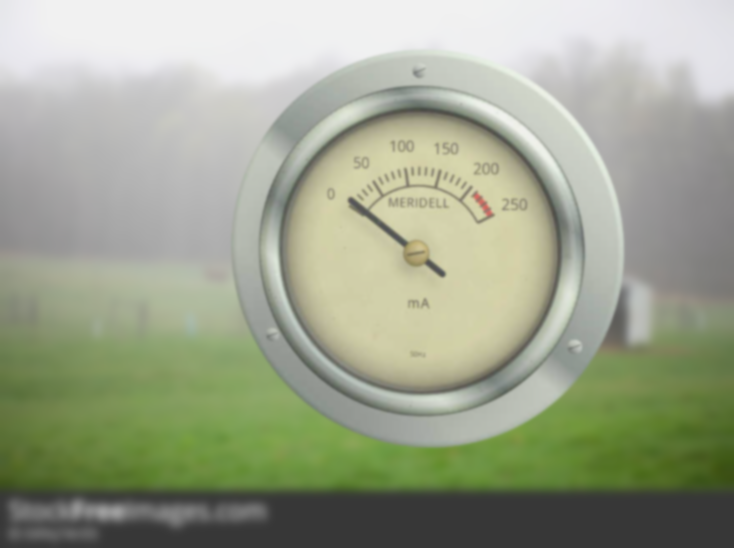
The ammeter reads 10 (mA)
